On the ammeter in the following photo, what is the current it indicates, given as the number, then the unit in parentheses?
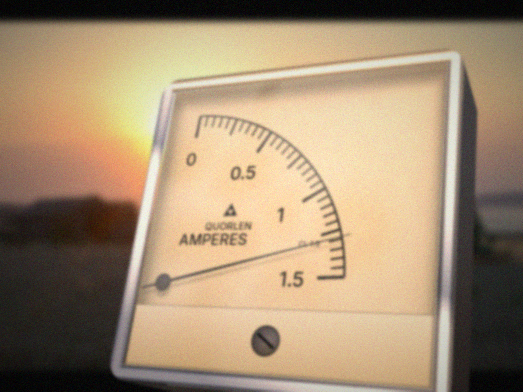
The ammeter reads 1.3 (A)
